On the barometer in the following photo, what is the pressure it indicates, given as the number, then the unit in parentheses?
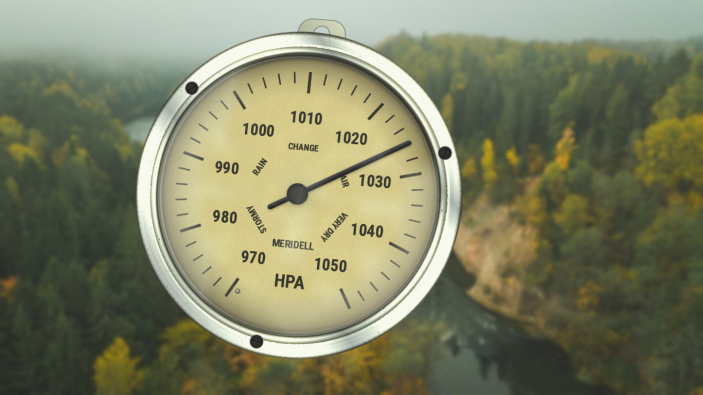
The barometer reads 1026 (hPa)
